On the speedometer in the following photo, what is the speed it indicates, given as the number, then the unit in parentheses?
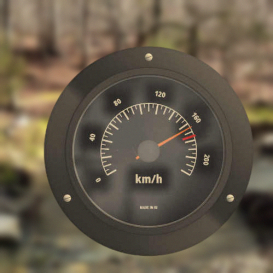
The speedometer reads 165 (km/h)
